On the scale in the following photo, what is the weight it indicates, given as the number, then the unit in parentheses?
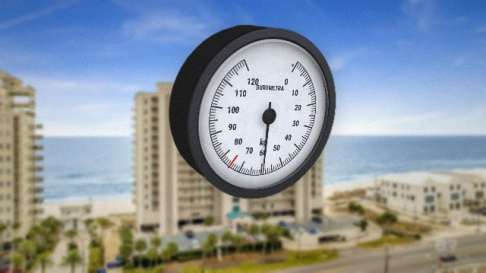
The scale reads 60 (kg)
